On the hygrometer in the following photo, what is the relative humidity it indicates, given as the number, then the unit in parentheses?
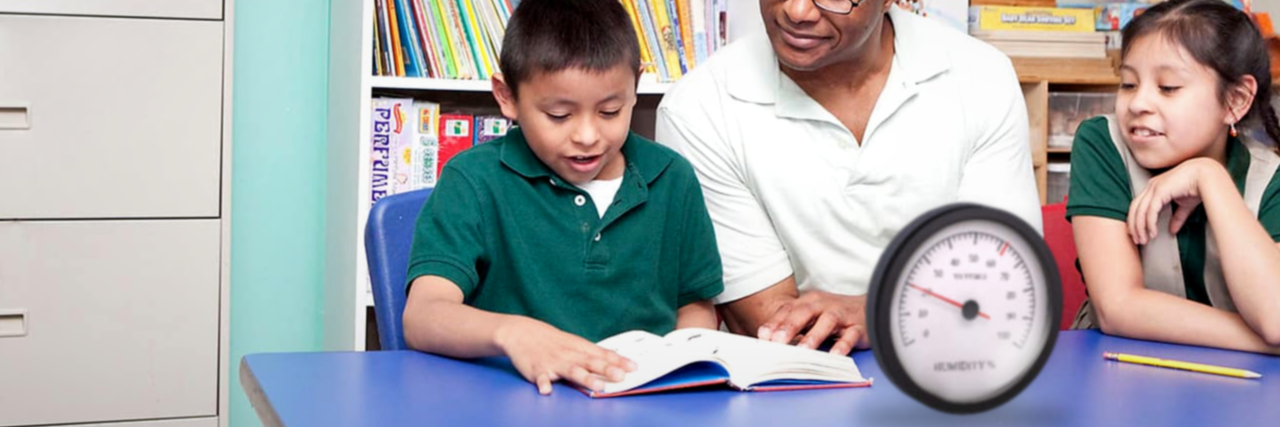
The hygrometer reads 20 (%)
